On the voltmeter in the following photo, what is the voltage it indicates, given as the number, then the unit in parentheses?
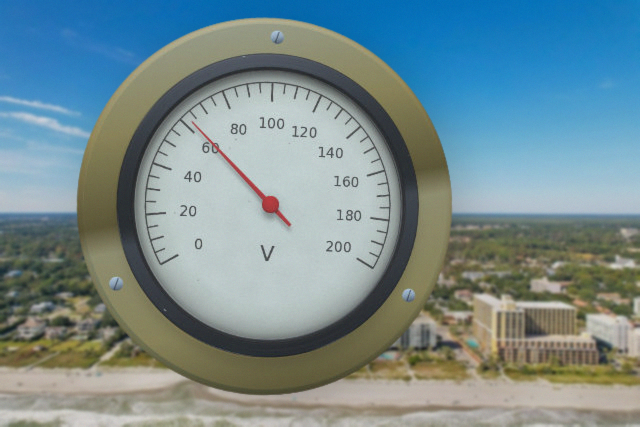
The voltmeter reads 62.5 (V)
